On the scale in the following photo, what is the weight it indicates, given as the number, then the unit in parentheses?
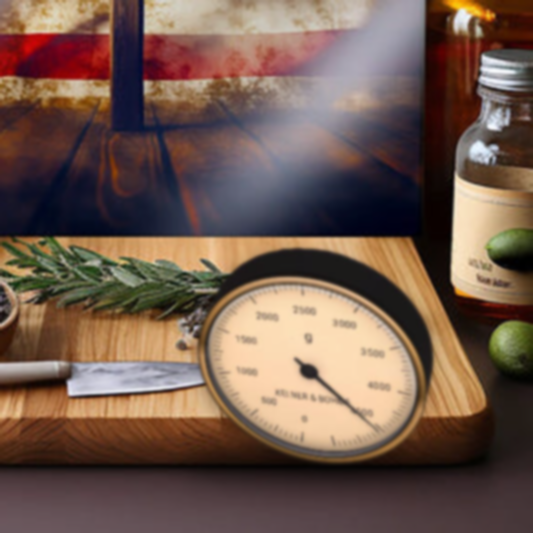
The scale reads 4500 (g)
